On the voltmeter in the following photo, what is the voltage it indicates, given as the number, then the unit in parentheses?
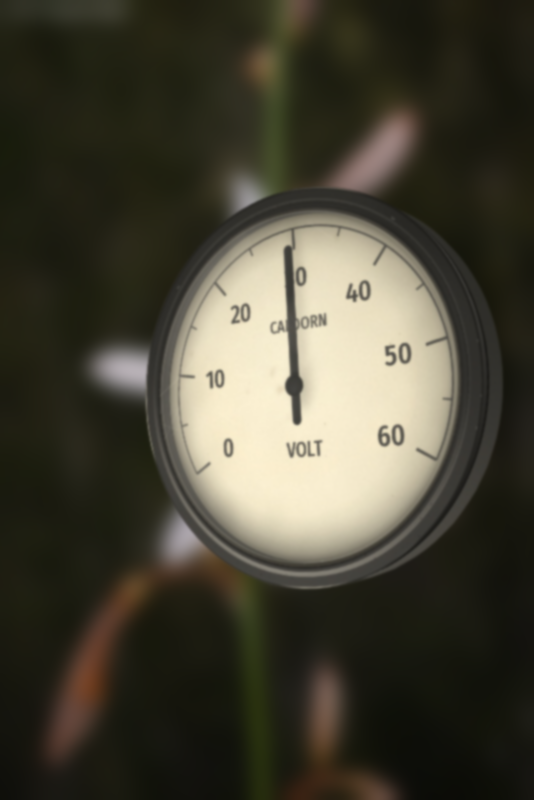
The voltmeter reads 30 (V)
